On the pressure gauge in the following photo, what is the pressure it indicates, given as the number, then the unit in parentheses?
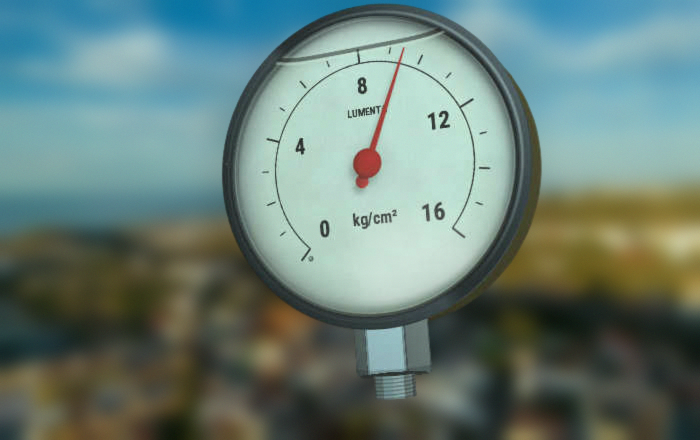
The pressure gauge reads 9.5 (kg/cm²)
